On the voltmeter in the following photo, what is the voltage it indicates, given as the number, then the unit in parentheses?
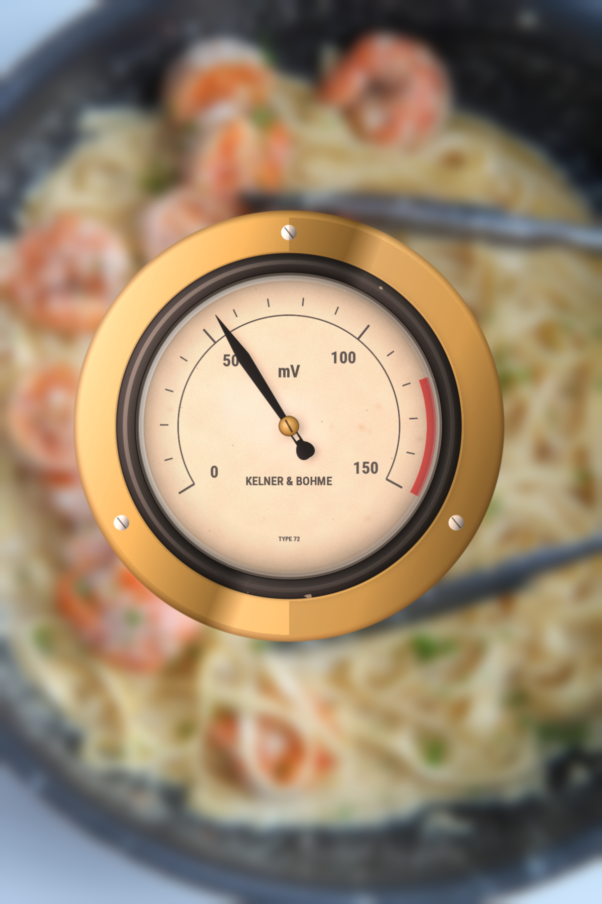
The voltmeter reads 55 (mV)
